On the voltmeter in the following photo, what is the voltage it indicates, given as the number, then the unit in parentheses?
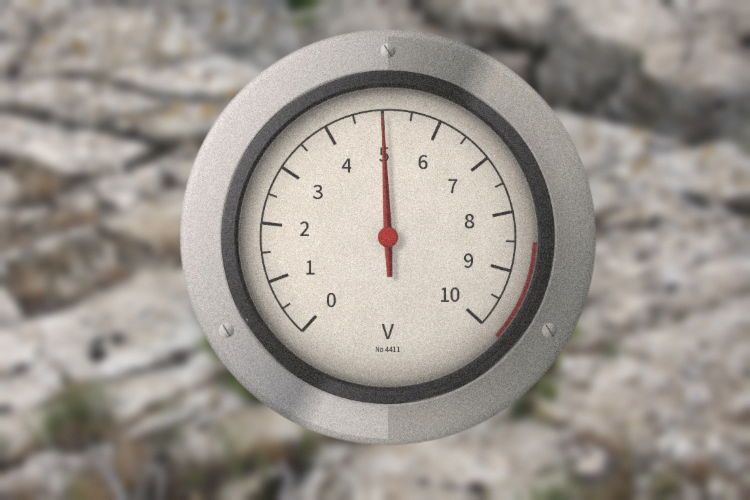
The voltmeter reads 5 (V)
